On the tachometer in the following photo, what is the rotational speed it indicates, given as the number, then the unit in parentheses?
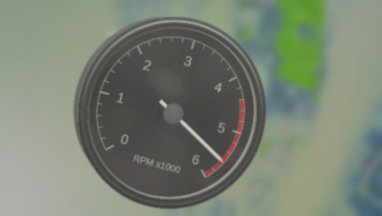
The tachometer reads 5600 (rpm)
